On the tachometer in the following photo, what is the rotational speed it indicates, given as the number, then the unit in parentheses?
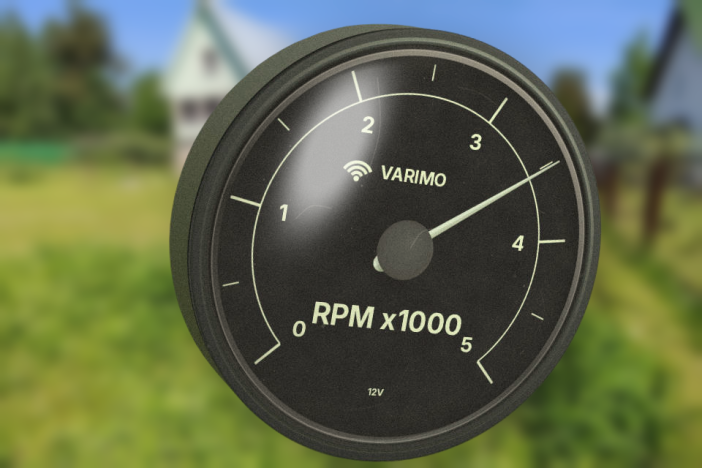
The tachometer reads 3500 (rpm)
